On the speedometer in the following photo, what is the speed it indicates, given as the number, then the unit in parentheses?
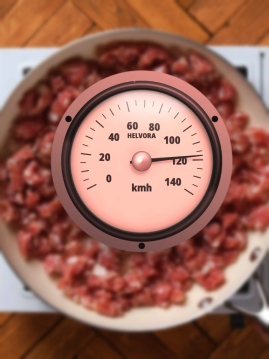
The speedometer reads 117.5 (km/h)
